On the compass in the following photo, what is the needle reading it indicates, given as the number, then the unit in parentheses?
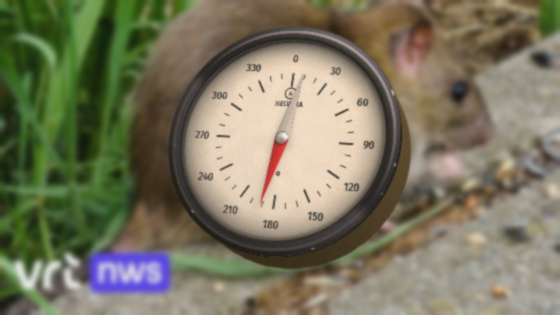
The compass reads 190 (°)
